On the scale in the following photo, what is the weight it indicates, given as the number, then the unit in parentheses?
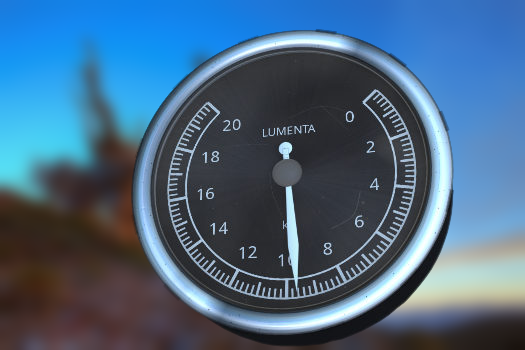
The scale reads 9.6 (kg)
